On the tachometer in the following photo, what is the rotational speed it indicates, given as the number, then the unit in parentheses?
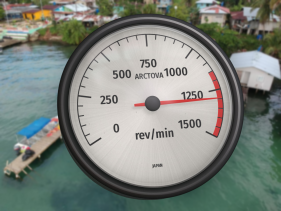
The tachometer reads 1300 (rpm)
